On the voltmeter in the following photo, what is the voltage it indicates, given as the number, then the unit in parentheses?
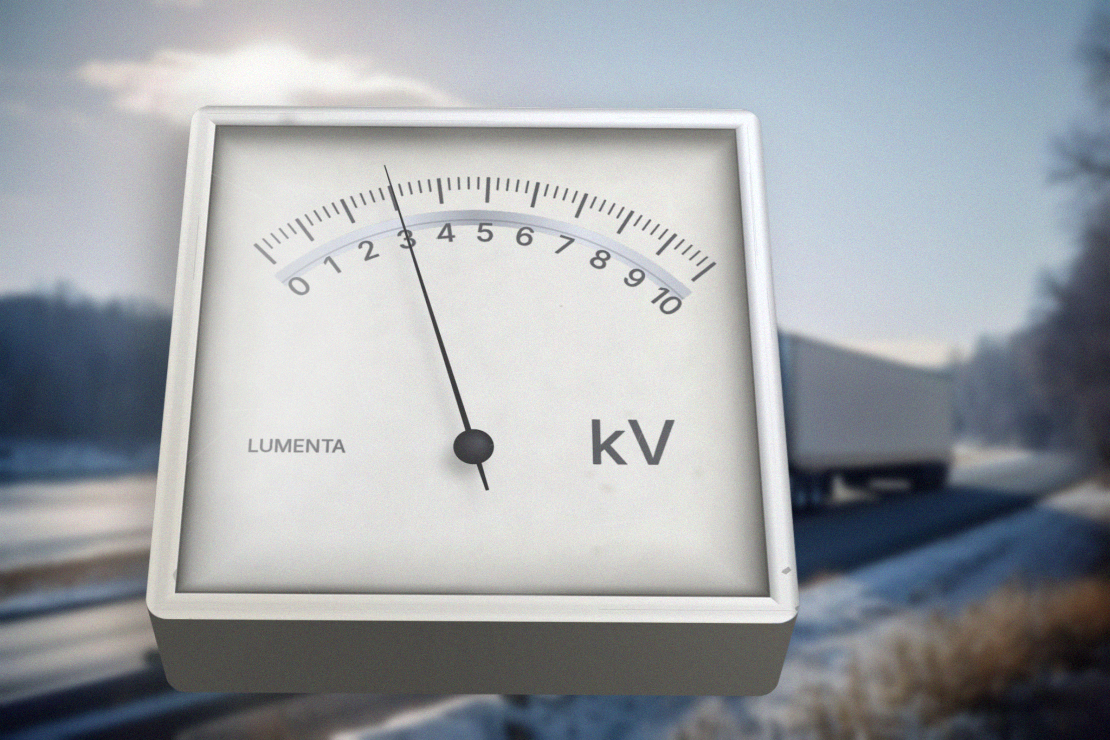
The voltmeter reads 3 (kV)
